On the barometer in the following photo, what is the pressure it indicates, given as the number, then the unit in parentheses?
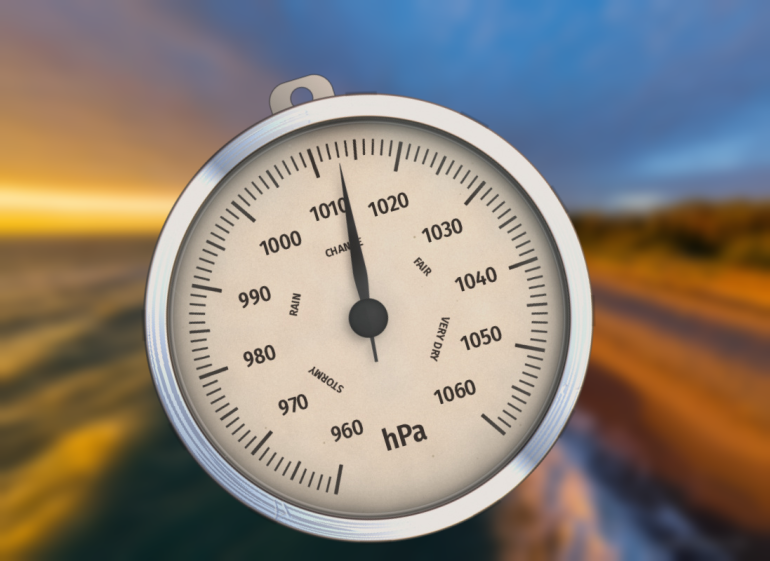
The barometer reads 1013 (hPa)
